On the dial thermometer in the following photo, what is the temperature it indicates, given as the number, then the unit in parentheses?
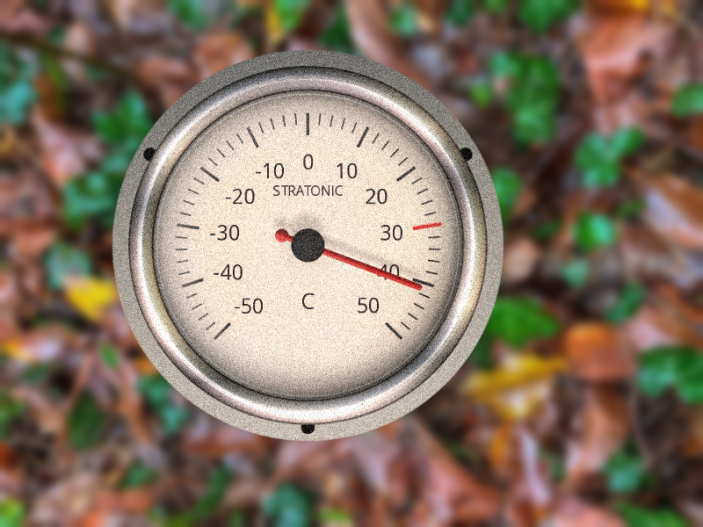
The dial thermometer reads 41 (°C)
